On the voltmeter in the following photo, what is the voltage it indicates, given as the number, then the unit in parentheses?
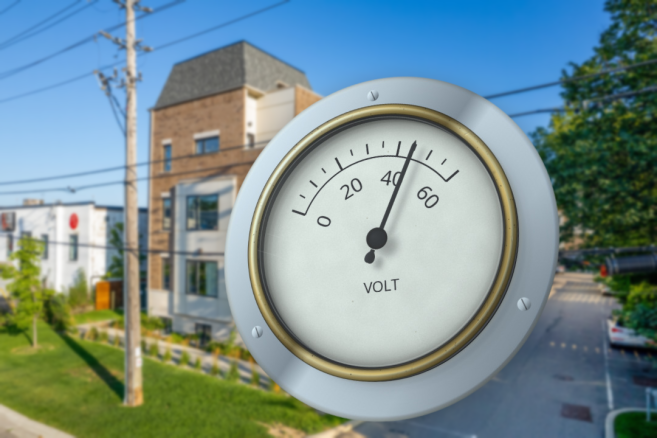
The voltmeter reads 45 (V)
